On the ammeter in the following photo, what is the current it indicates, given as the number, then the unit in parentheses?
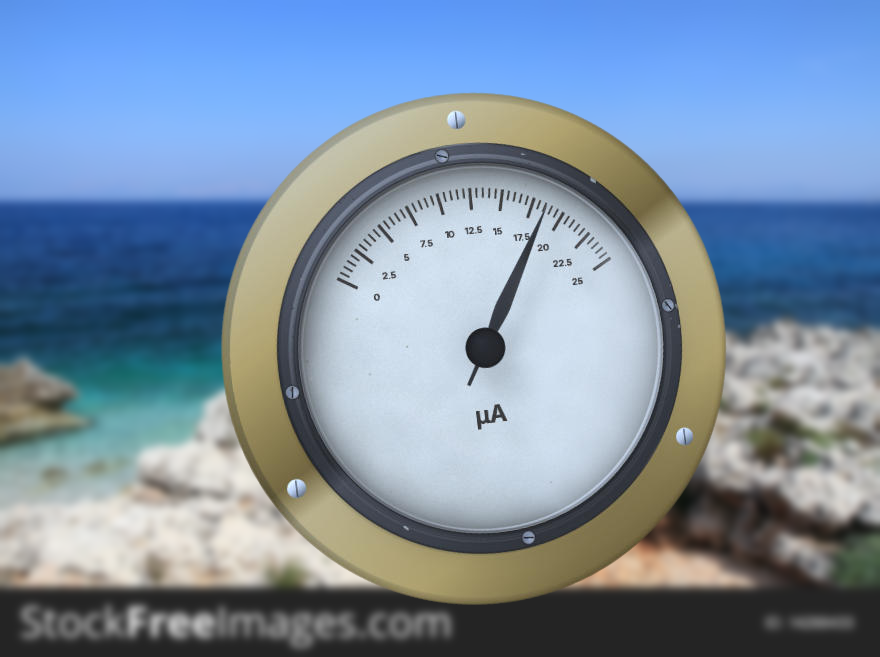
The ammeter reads 18.5 (µA)
